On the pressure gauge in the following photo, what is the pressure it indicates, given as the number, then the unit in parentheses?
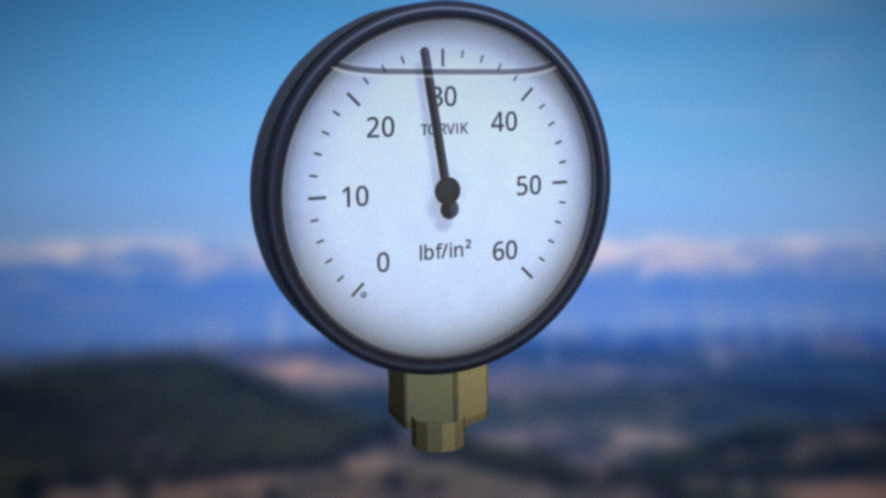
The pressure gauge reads 28 (psi)
